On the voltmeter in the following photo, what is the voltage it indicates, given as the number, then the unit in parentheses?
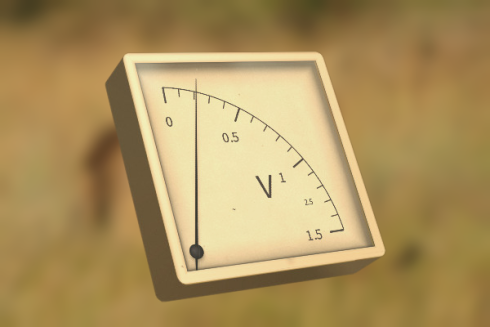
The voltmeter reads 0.2 (V)
